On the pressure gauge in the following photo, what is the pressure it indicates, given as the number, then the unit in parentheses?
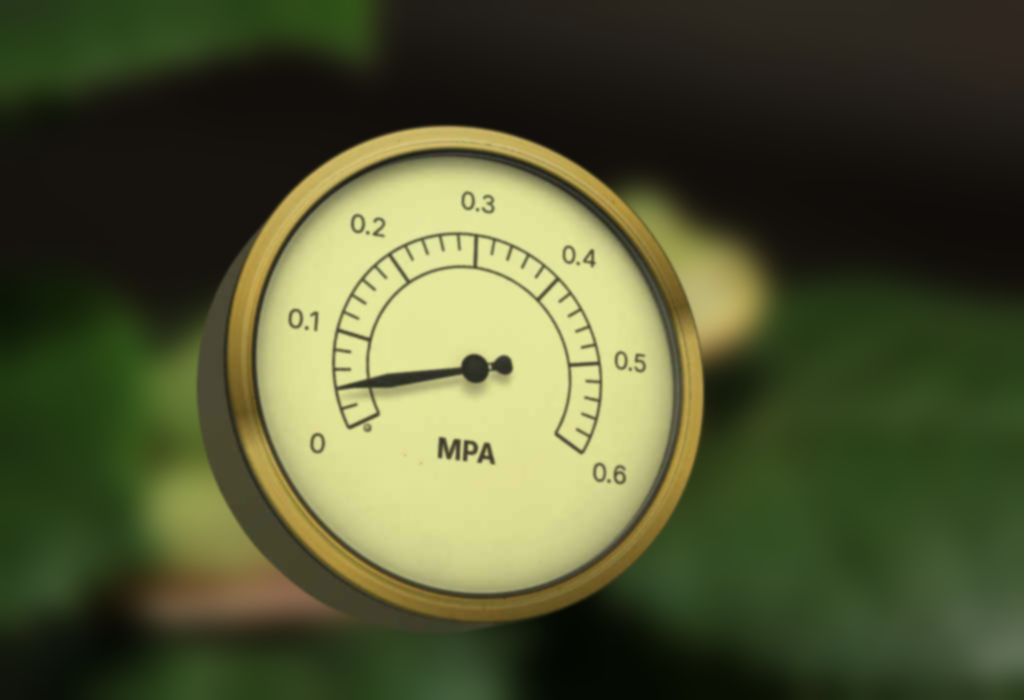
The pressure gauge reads 0.04 (MPa)
